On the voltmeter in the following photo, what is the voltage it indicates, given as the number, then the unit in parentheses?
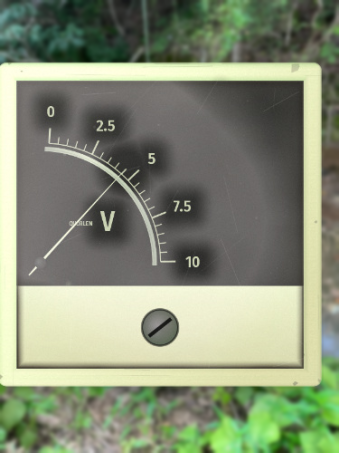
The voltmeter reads 4.5 (V)
